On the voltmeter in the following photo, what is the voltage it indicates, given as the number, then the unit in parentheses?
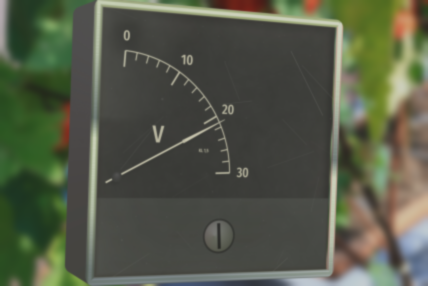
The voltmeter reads 21 (V)
